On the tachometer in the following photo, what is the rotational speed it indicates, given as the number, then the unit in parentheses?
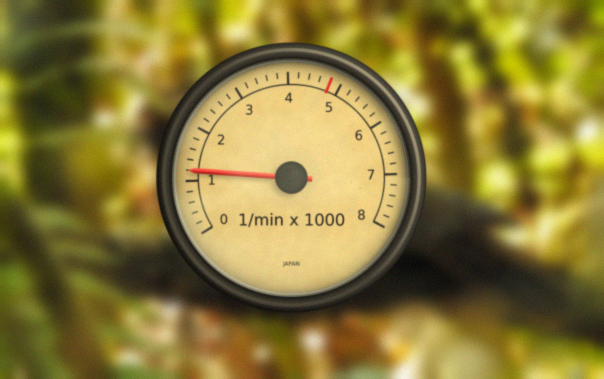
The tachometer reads 1200 (rpm)
